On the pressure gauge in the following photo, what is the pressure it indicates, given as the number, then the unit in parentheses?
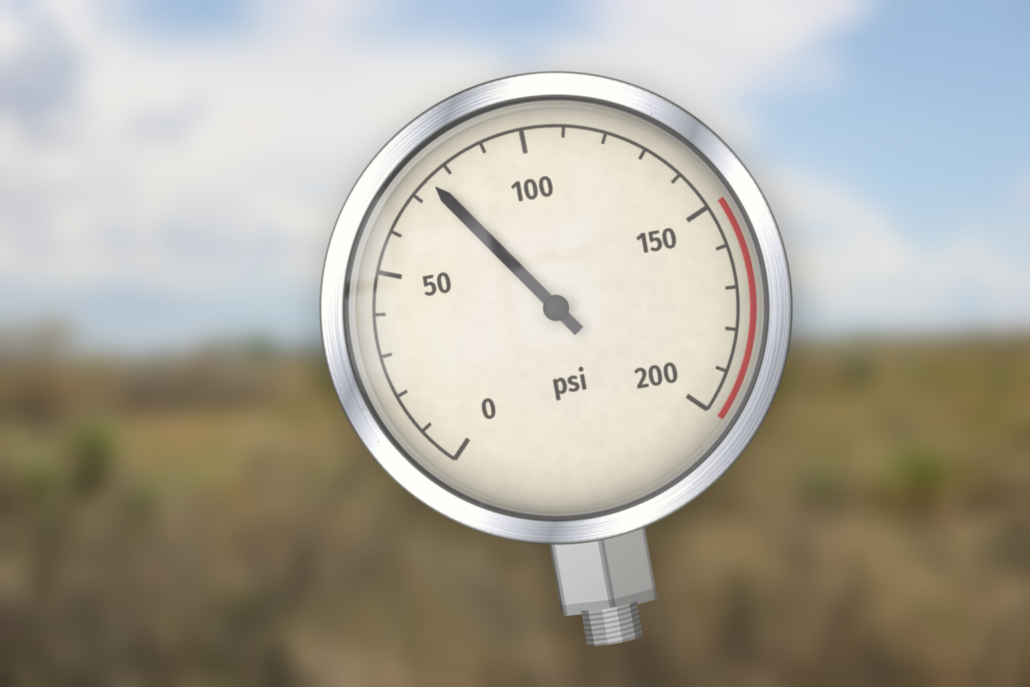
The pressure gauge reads 75 (psi)
